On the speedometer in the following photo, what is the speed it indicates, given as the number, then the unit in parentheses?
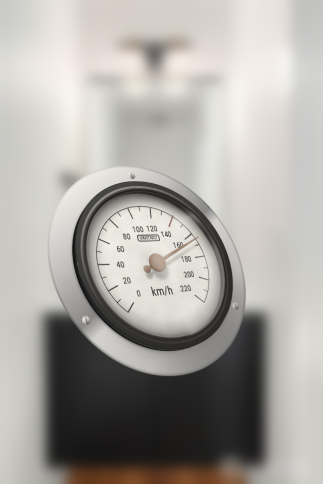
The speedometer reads 165 (km/h)
